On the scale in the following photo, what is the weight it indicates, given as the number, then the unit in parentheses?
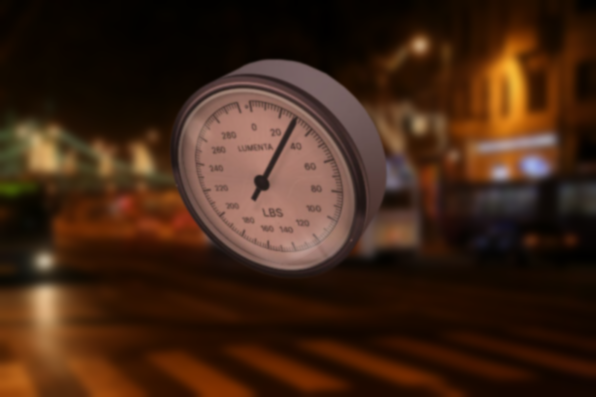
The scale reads 30 (lb)
